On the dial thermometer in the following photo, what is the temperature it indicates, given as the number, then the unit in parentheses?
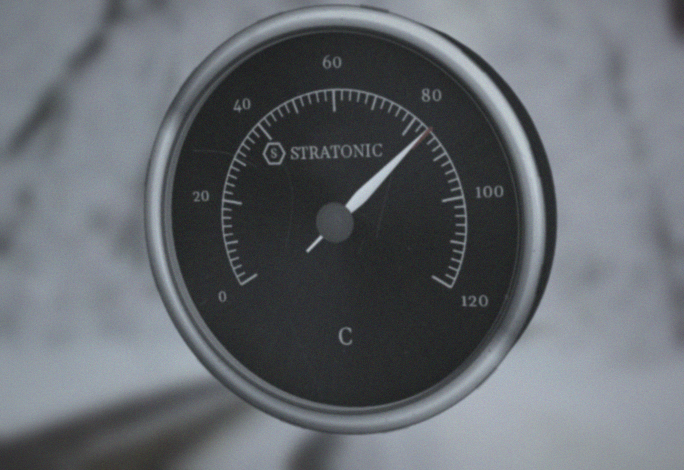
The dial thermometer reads 84 (°C)
